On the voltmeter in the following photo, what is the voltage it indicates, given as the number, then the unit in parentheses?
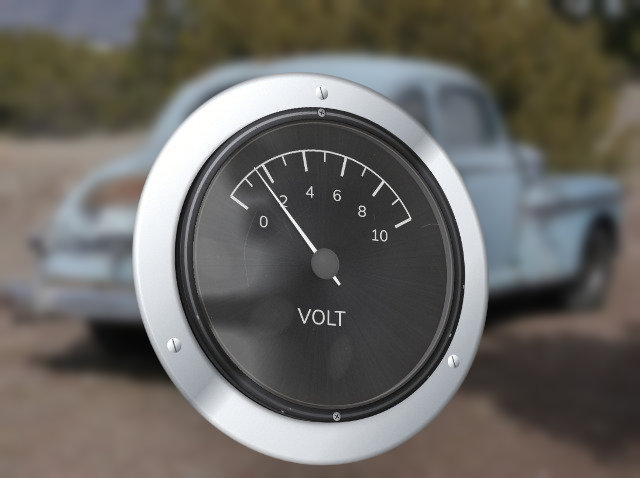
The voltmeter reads 1.5 (V)
